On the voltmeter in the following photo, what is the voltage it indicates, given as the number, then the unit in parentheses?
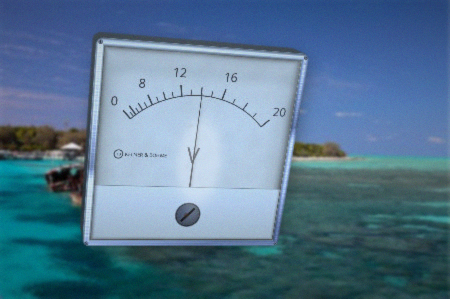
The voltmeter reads 14 (V)
